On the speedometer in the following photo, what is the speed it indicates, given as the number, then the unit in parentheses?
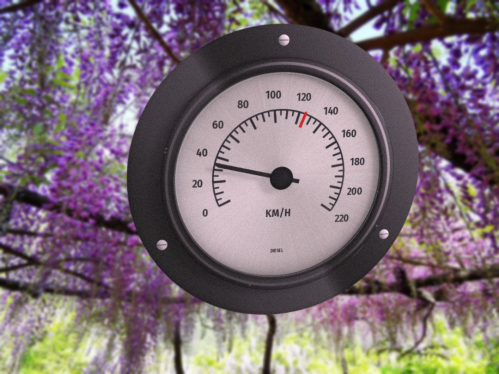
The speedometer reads 35 (km/h)
